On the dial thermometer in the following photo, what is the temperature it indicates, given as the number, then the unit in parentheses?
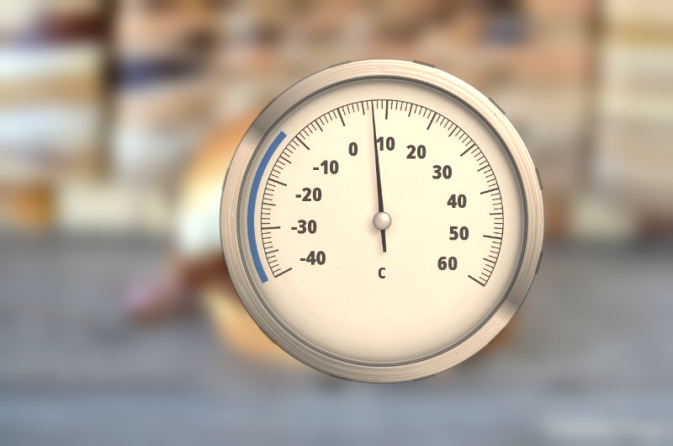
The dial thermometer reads 7 (°C)
